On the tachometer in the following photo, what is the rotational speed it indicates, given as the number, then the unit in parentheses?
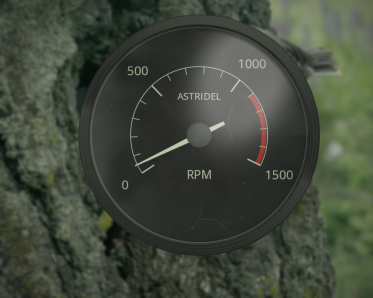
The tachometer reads 50 (rpm)
